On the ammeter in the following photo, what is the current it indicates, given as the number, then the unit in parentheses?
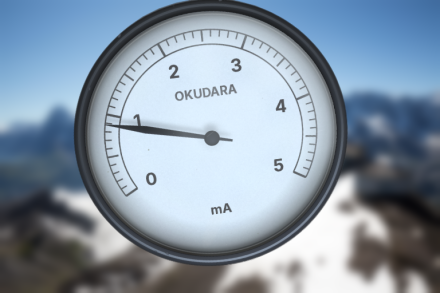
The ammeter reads 0.9 (mA)
